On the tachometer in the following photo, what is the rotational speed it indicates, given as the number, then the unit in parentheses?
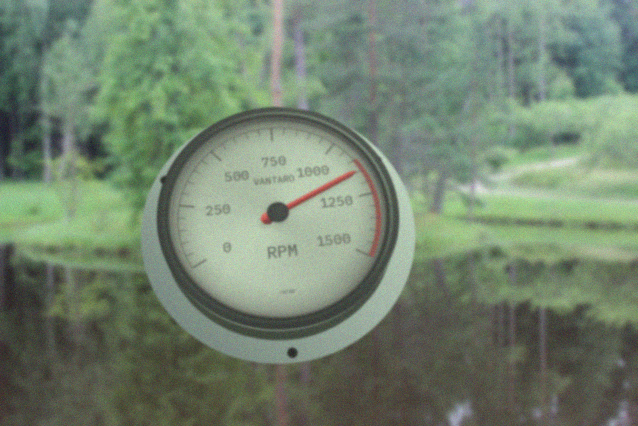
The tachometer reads 1150 (rpm)
